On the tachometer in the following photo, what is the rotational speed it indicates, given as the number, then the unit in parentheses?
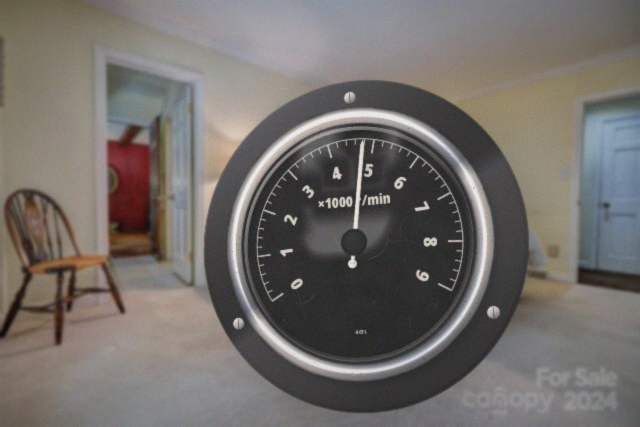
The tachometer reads 4800 (rpm)
